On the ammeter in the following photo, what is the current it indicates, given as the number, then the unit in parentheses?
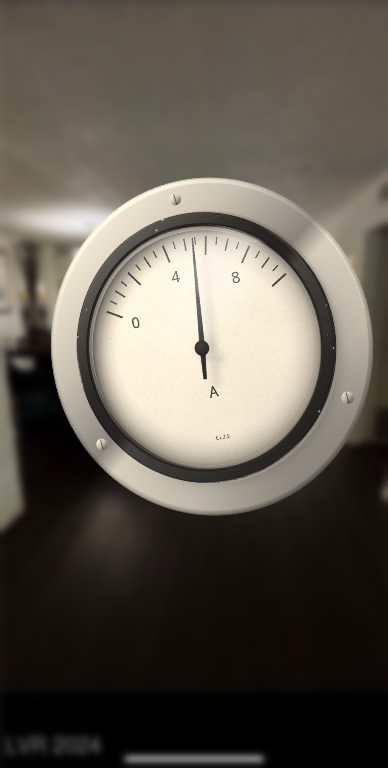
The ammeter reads 5.5 (A)
